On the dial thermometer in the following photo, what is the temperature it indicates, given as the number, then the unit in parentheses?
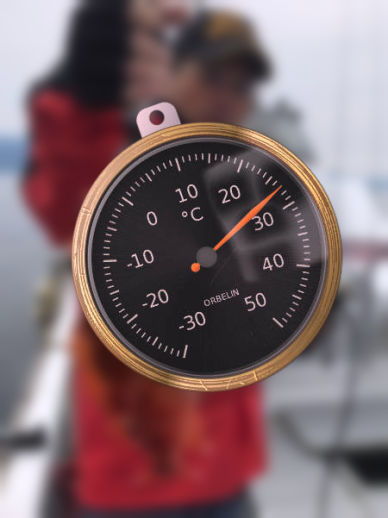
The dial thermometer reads 27 (°C)
